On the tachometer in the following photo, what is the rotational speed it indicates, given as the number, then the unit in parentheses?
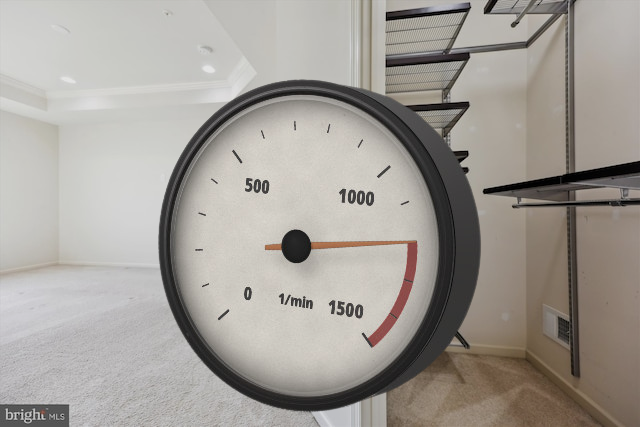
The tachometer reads 1200 (rpm)
